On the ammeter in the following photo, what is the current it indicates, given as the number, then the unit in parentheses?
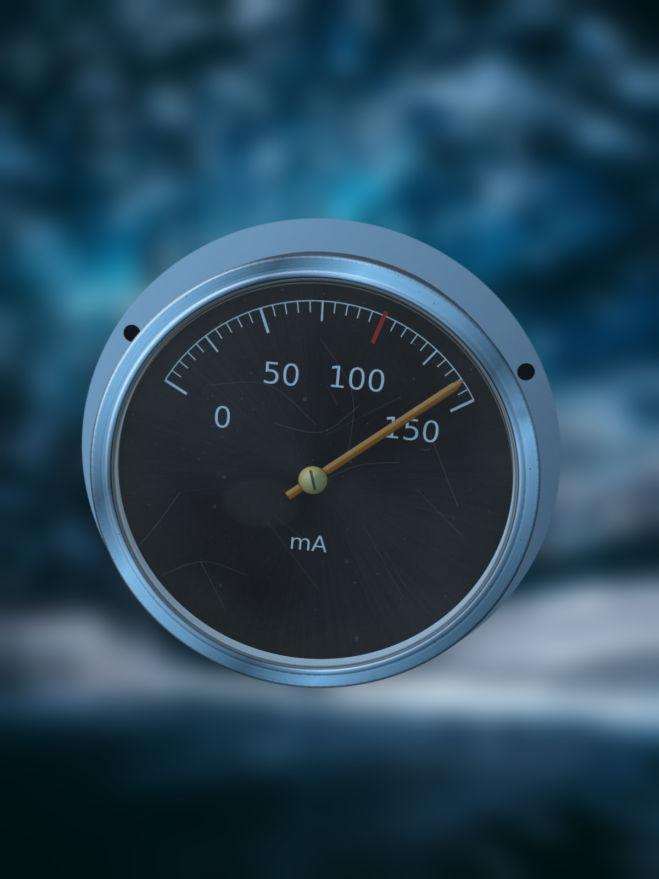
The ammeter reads 140 (mA)
